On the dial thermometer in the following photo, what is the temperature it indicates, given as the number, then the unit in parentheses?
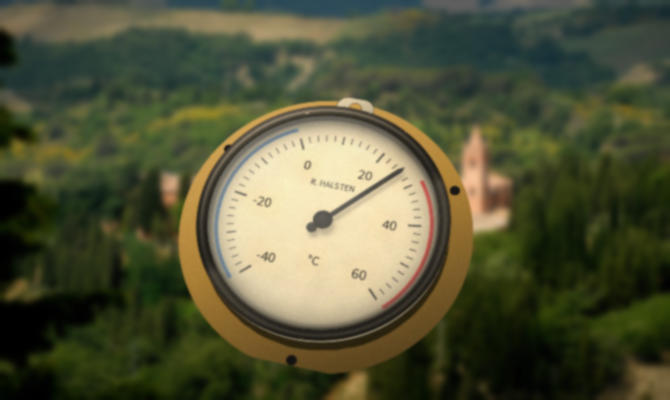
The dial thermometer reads 26 (°C)
